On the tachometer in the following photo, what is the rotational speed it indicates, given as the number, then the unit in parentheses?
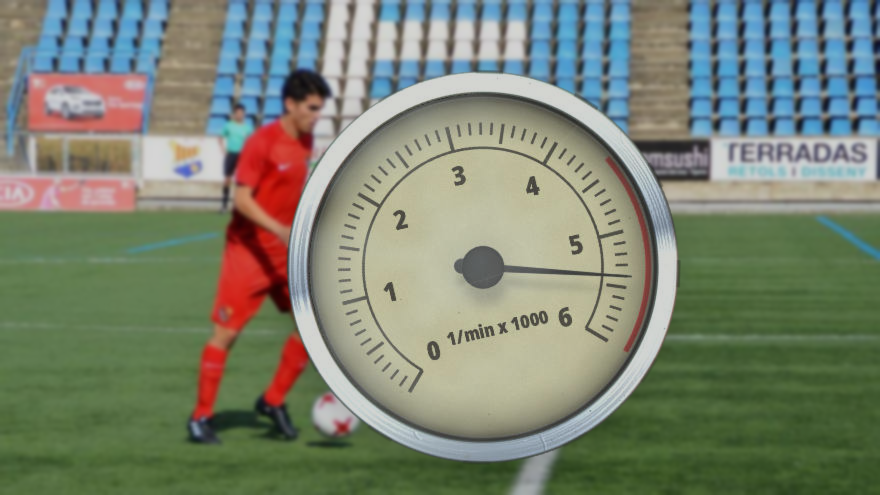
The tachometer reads 5400 (rpm)
